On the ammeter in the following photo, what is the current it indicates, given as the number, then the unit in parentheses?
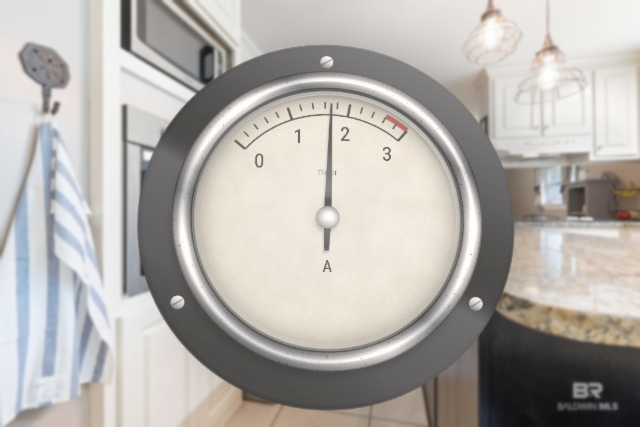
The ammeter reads 1.7 (A)
